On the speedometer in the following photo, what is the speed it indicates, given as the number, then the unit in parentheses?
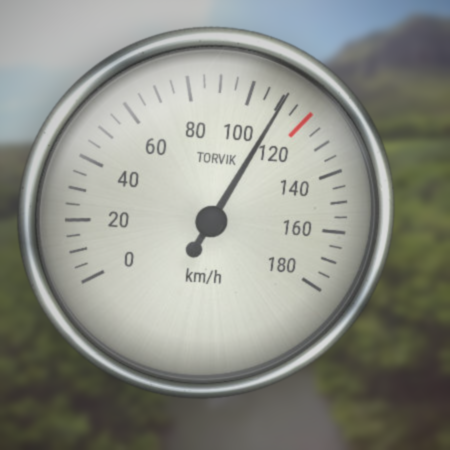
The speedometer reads 110 (km/h)
